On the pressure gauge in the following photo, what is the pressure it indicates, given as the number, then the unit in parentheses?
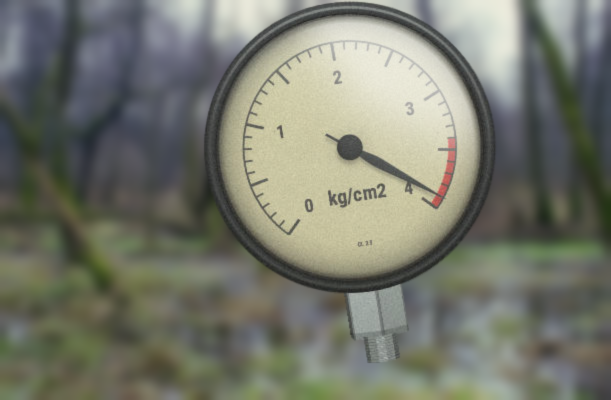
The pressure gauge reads 3.9 (kg/cm²)
